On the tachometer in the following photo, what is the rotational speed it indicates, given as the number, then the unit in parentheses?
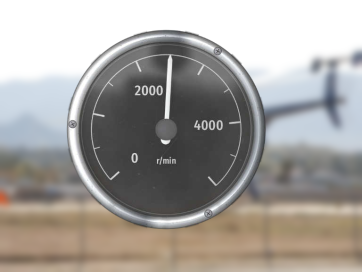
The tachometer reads 2500 (rpm)
